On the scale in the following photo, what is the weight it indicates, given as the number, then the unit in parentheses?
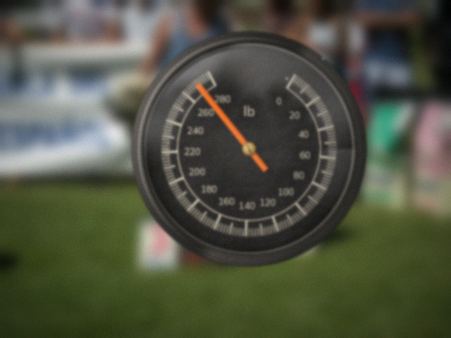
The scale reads 270 (lb)
